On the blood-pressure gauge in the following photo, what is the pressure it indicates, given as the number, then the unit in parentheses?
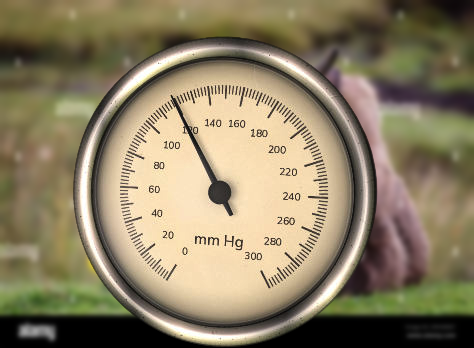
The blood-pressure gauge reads 120 (mmHg)
